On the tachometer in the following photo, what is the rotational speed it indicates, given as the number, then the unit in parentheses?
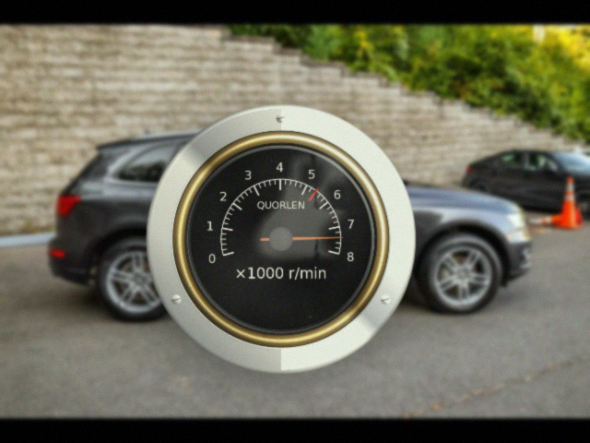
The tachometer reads 7400 (rpm)
